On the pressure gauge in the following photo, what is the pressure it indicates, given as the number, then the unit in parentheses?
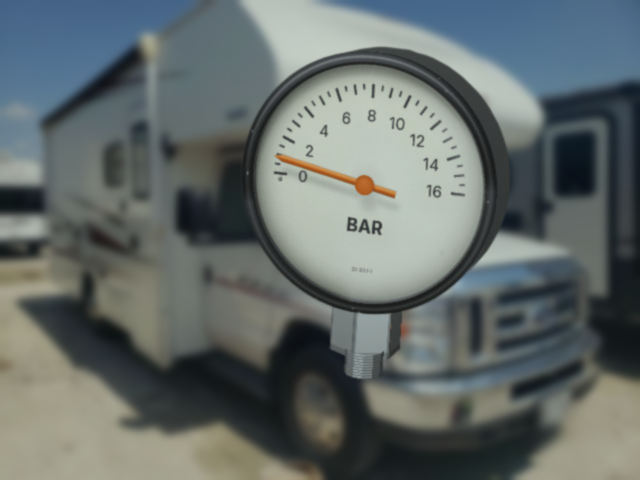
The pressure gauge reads 1 (bar)
